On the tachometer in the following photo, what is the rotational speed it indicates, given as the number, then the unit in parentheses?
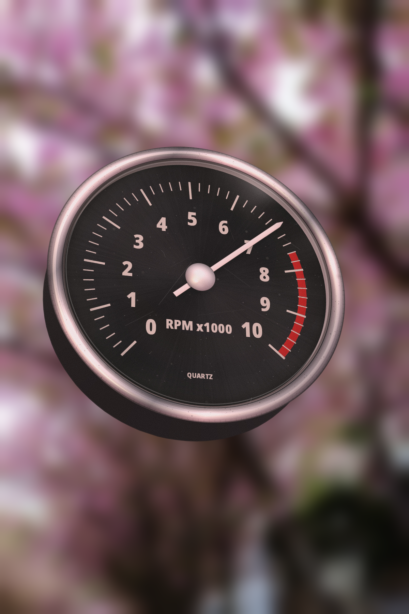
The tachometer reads 7000 (rpm)
